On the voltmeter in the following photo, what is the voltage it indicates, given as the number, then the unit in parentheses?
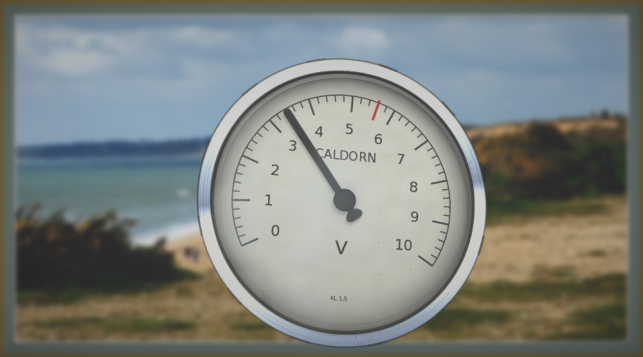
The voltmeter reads 3.4 (V)
